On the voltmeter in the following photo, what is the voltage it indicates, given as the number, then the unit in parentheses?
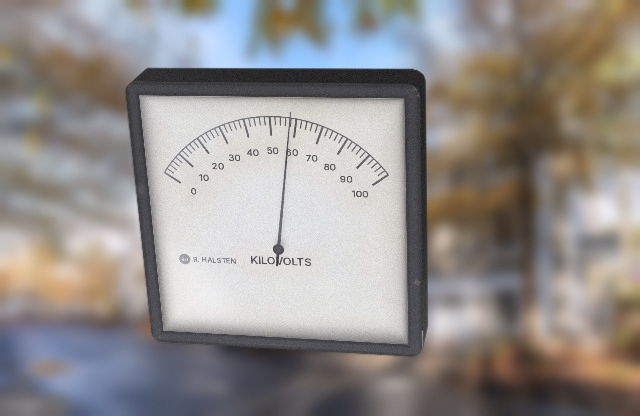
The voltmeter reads 58 (kV)
